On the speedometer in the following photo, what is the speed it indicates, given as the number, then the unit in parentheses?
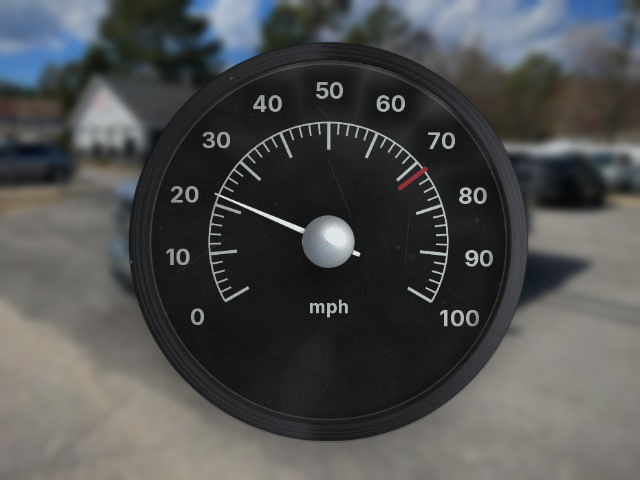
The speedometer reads 22 (mph)
